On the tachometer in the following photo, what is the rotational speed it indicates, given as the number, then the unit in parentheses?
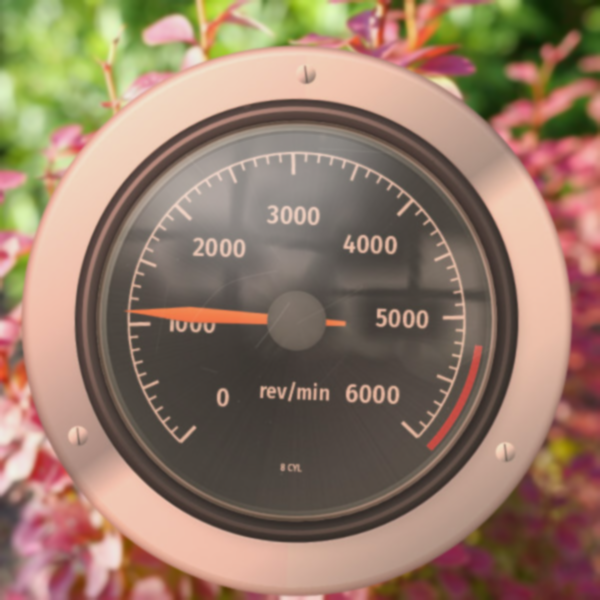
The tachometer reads 1100 (rpm)
